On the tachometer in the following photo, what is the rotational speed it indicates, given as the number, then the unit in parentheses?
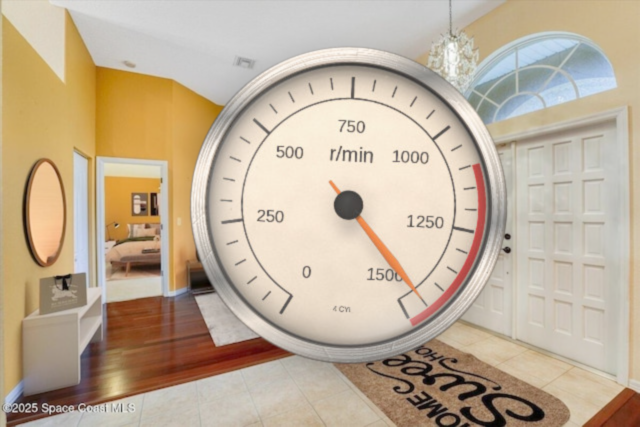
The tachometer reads 1450 (rpm)
